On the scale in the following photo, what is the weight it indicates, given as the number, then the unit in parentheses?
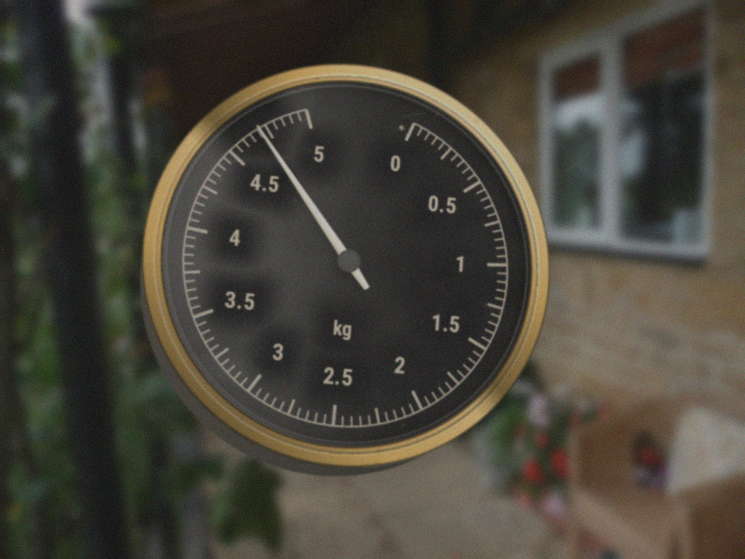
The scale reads 4.7 (kg)
